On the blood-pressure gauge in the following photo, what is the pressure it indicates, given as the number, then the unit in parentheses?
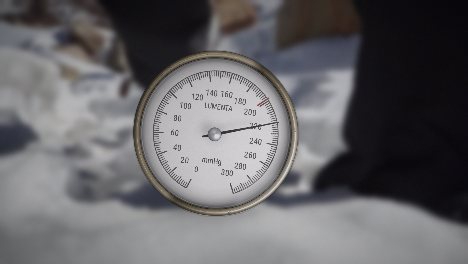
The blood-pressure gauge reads 220 (mmHg)
